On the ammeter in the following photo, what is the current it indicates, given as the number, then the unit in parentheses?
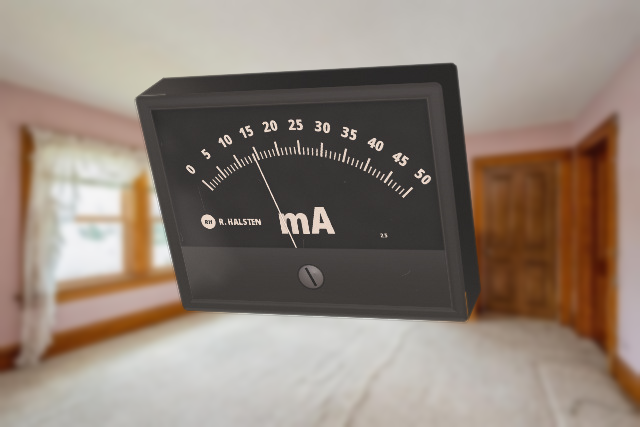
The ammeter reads 15 (mA)
